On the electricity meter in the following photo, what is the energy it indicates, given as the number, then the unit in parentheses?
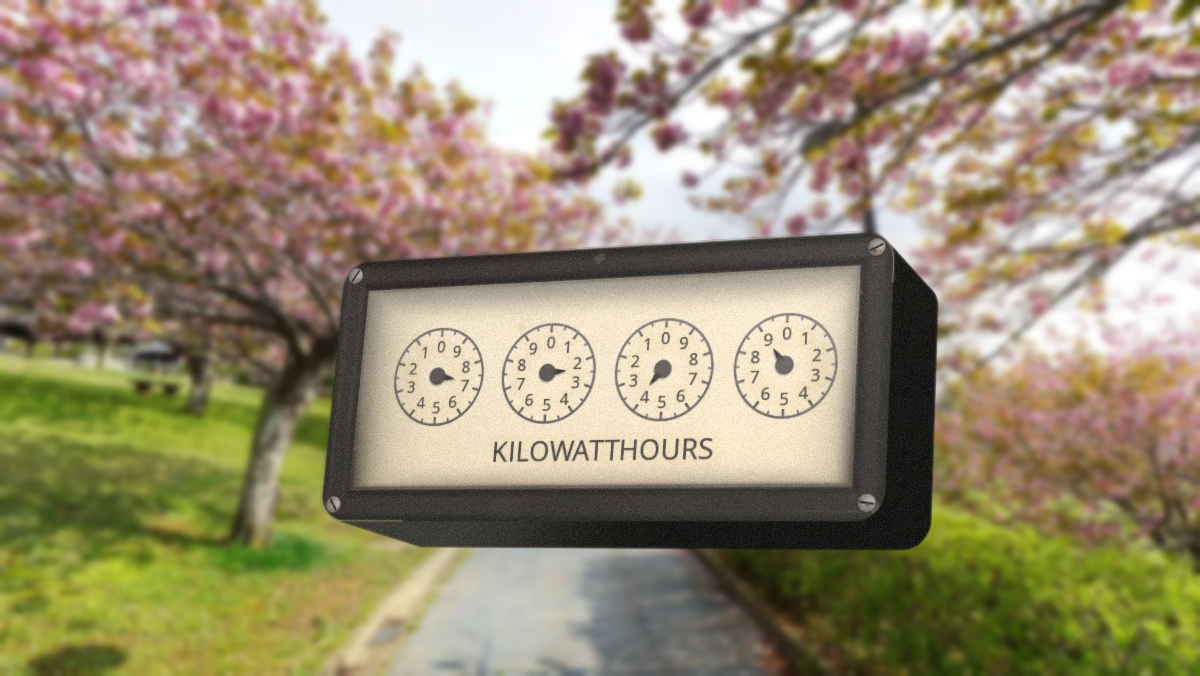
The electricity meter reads 7239 (kWh)
